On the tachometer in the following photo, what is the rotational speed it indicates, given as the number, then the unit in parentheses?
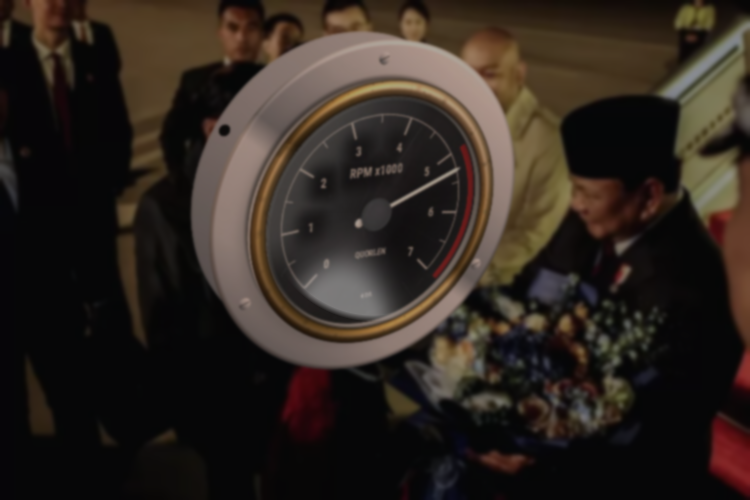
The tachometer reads 5250 (rpm)
